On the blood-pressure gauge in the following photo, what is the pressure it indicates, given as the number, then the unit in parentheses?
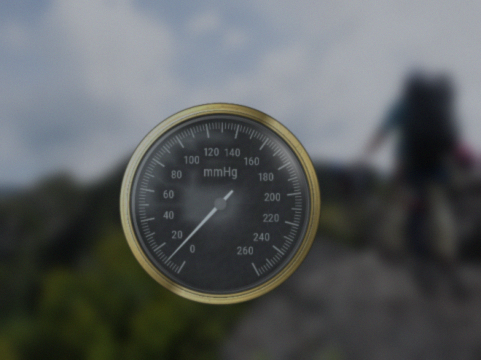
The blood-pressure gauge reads 10 (mmHg)
